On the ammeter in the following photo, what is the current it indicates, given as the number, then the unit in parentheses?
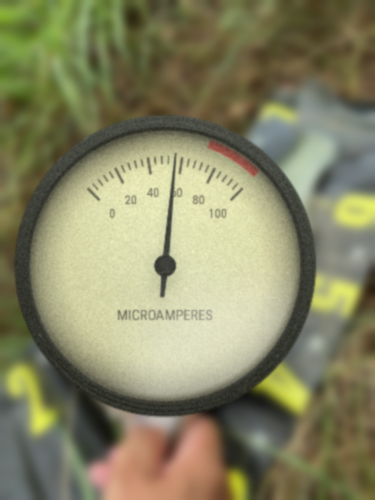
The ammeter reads 56 (µA)
